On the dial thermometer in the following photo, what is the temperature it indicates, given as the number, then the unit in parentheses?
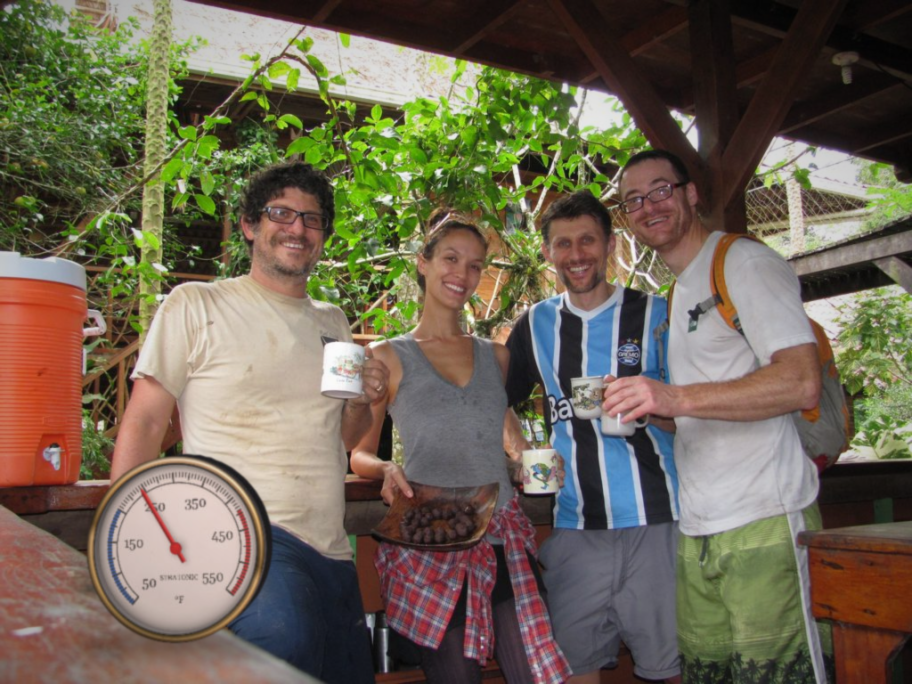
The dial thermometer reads 250 (°F)
